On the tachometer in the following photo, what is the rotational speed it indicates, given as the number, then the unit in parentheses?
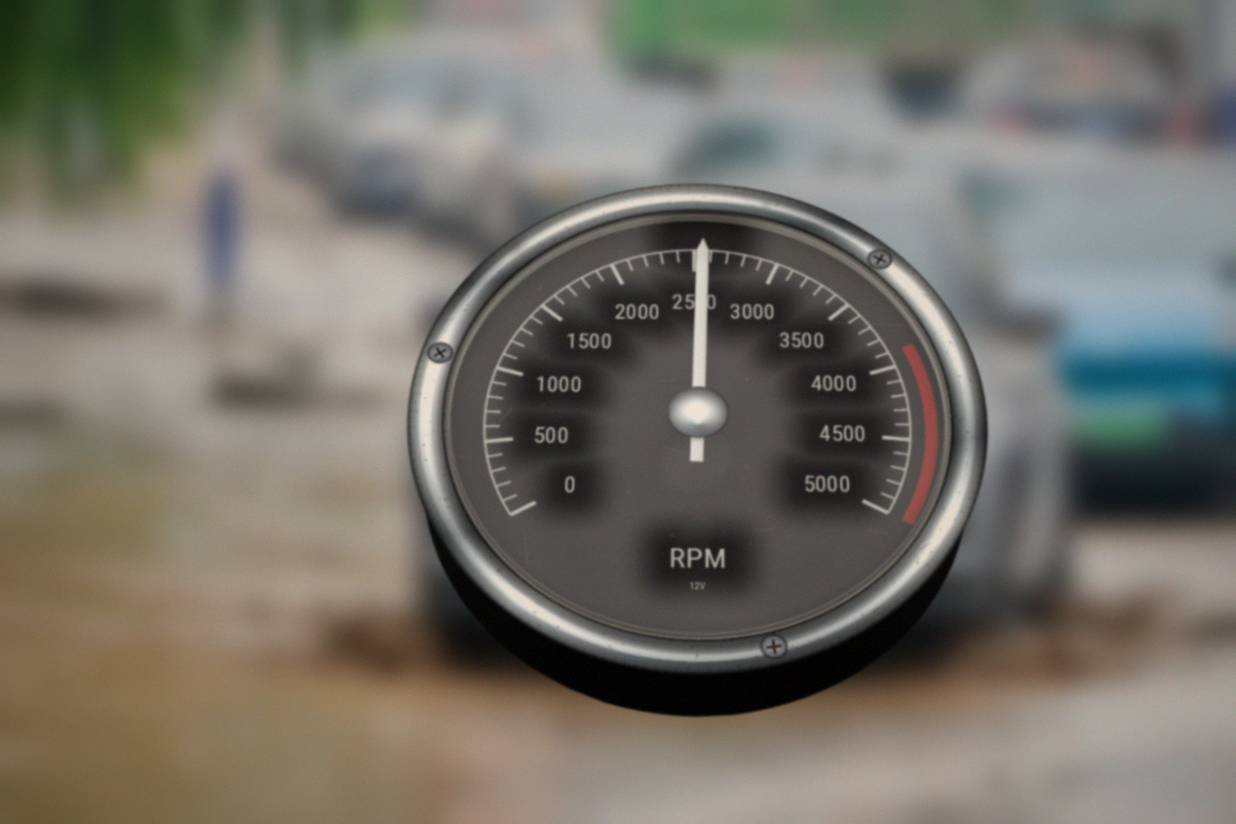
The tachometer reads 2550 (rpm)
